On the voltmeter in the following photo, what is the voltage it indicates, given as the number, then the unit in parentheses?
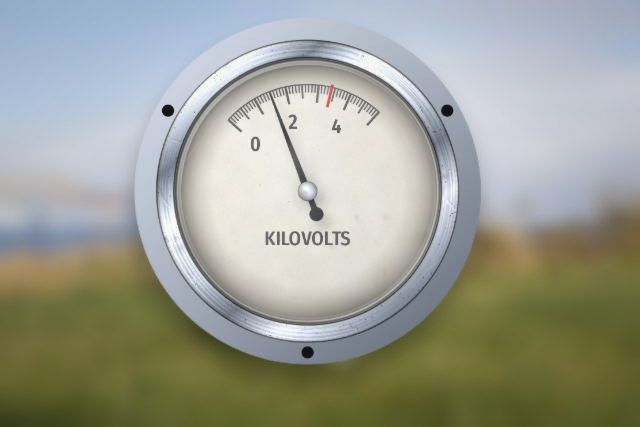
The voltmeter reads 1.5 (kV)
